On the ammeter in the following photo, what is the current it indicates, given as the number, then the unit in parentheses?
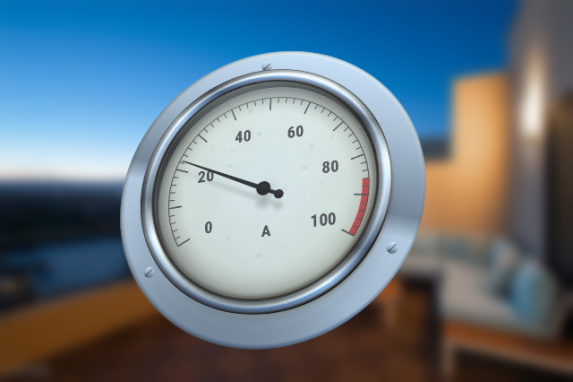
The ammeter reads 22 (A)
